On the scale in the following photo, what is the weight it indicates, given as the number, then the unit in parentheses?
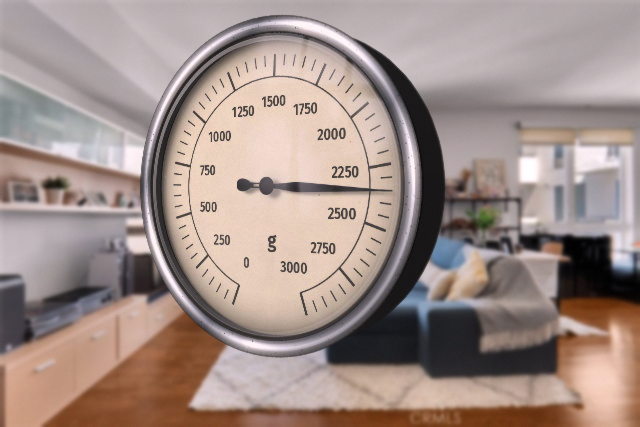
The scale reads 2350 (g)
